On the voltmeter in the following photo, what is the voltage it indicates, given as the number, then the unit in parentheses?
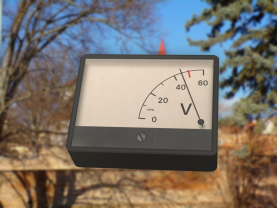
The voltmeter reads 45 (V)
